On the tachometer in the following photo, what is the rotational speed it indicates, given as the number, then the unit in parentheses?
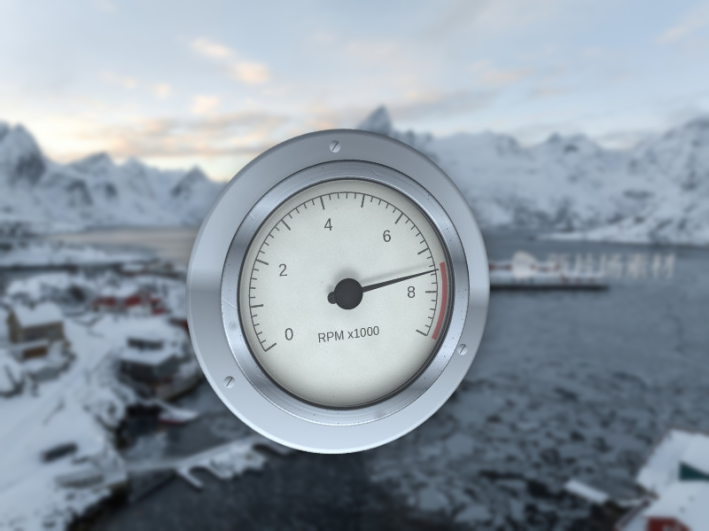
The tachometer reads 7500 (rpm)
